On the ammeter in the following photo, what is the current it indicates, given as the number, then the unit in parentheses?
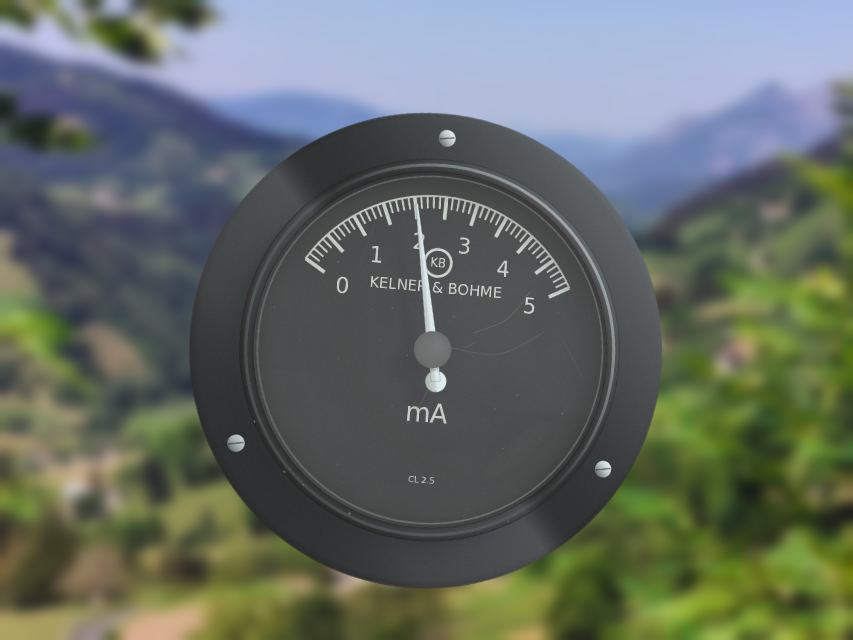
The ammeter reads 2 (mA)
